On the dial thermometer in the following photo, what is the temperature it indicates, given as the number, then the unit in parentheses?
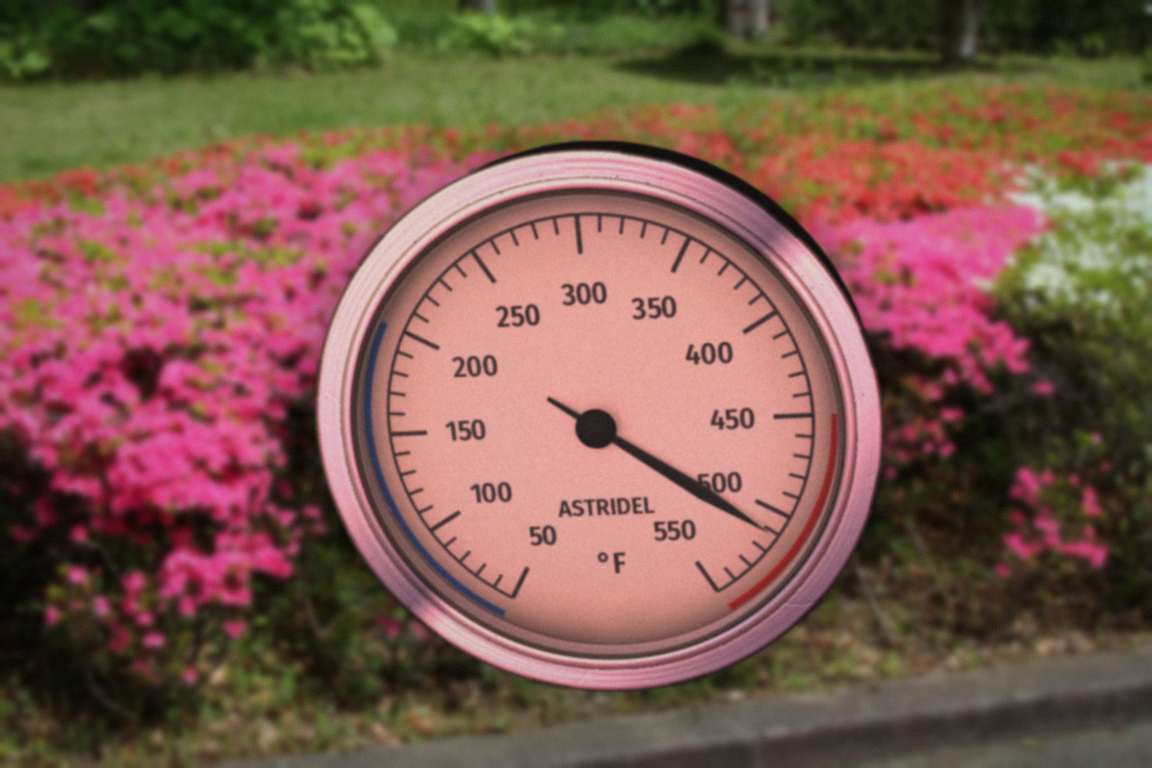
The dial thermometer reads 510 (°F)
